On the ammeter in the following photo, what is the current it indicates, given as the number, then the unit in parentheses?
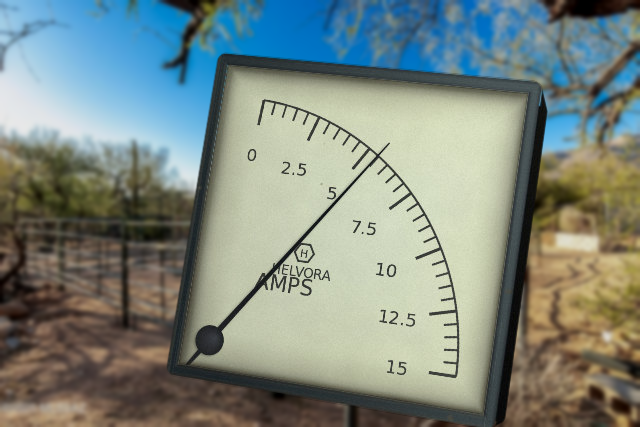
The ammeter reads 5.5 (A)
